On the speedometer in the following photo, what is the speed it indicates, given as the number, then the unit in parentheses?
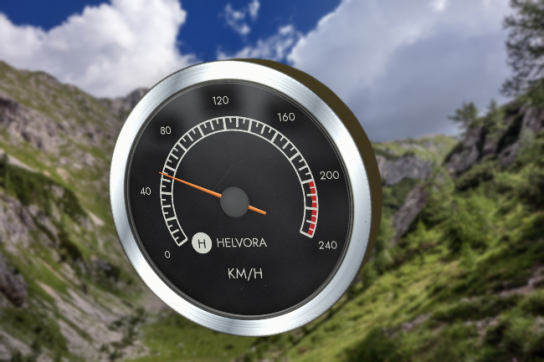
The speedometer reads 55 (km/h)
